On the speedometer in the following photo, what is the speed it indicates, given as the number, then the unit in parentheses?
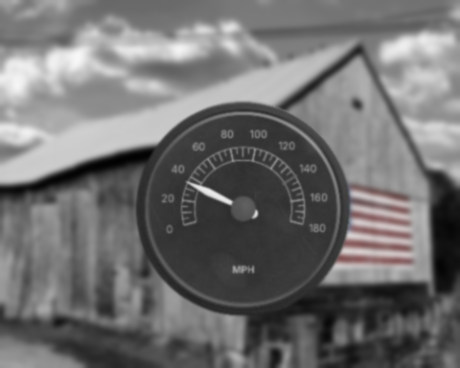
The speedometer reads 35 (mph)
